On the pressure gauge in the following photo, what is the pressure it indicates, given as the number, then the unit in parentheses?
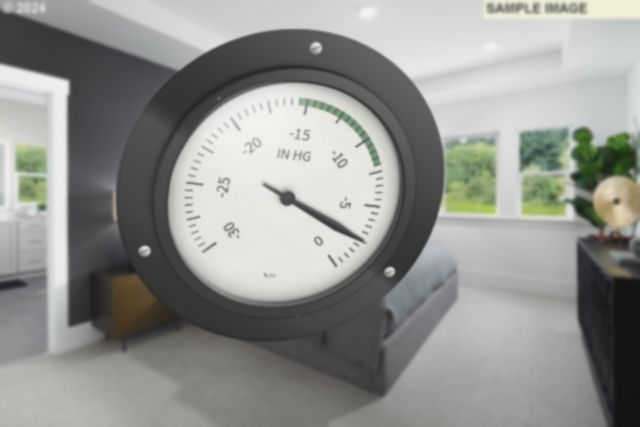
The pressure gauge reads -2.5 (inHg)
